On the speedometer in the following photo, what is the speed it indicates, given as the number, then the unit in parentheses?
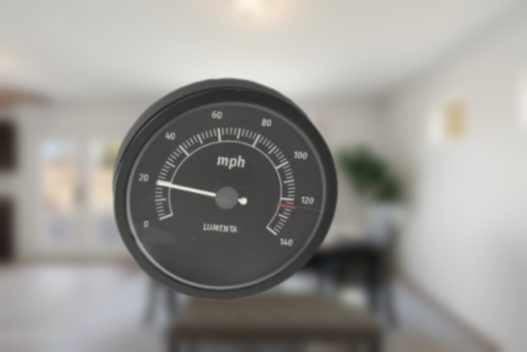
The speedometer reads 20 (mph)
